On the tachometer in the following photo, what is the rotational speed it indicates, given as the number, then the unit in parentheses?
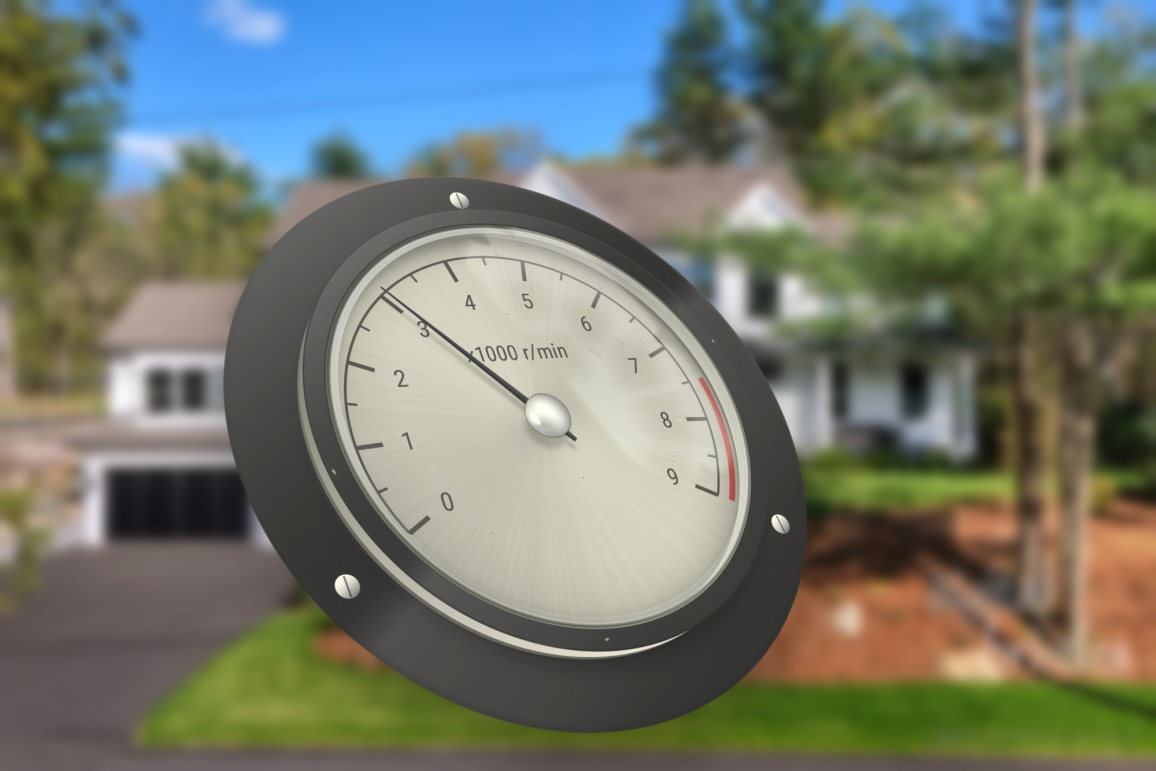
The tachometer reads 3000 (rpm)
